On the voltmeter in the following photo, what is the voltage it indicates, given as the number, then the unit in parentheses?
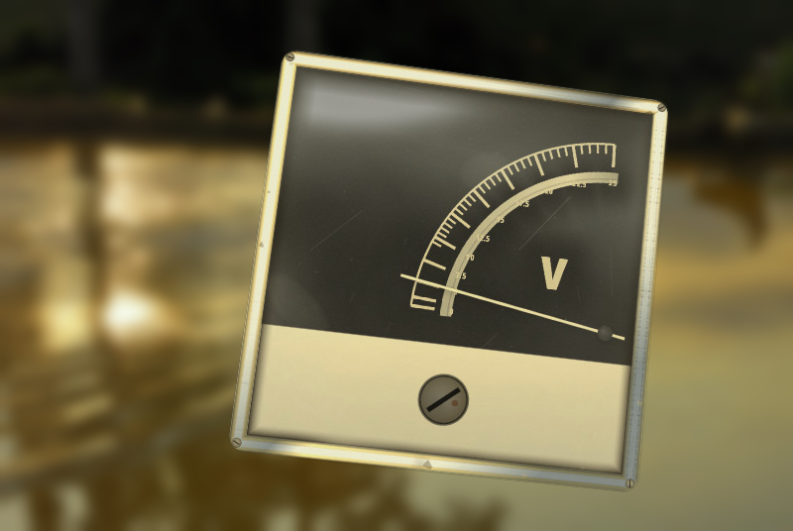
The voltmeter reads 5 (V)
